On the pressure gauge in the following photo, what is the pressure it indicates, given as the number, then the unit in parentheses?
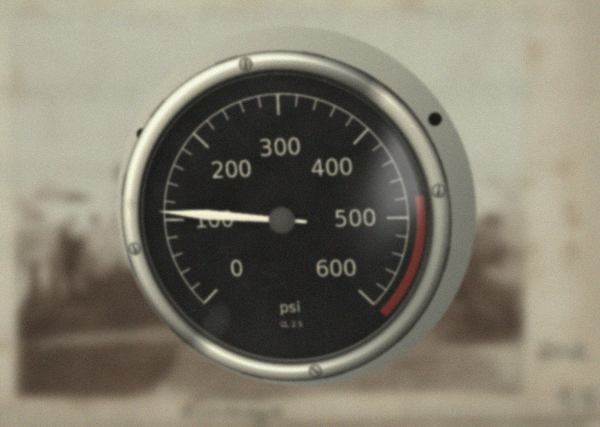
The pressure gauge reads 110 (psi)
